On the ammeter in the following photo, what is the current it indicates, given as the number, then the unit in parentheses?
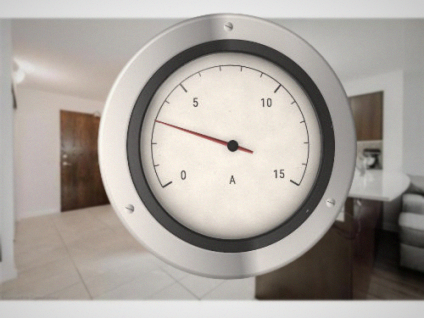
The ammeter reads 3 (A)
